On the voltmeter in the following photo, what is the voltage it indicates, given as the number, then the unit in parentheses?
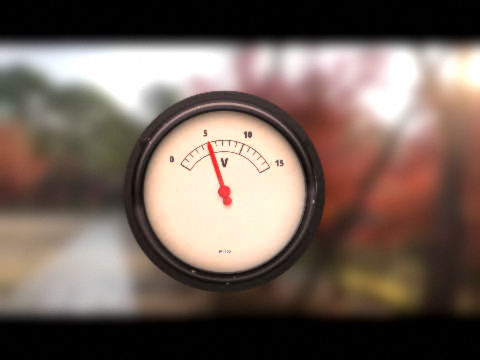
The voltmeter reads 5 (V)
